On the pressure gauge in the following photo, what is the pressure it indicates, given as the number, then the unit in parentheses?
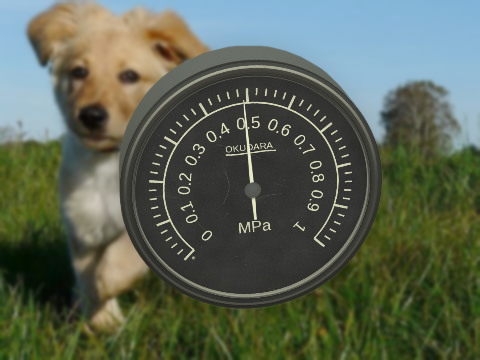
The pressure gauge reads 0.49 (MPa)
